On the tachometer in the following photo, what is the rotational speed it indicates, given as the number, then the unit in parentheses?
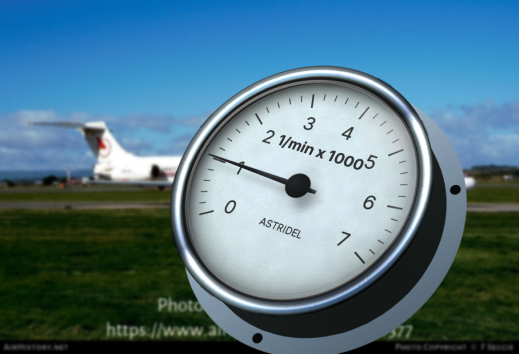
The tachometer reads 1000 (rpm)
